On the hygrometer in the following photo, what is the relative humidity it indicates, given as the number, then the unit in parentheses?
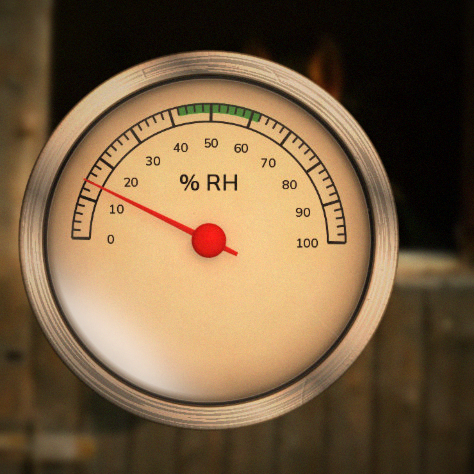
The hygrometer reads 14 (%)
